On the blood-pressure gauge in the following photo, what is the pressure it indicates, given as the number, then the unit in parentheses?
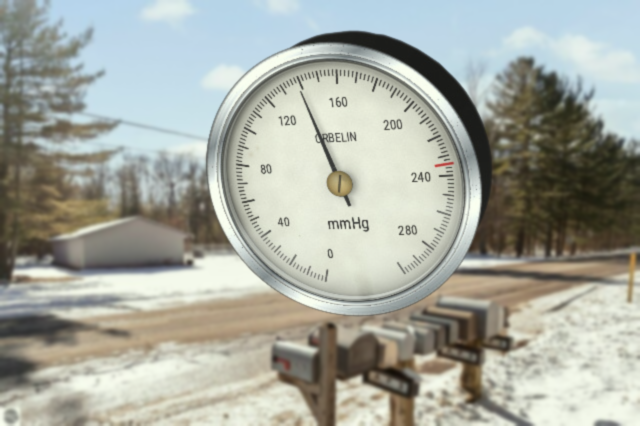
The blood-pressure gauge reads 140 (mmHg)
